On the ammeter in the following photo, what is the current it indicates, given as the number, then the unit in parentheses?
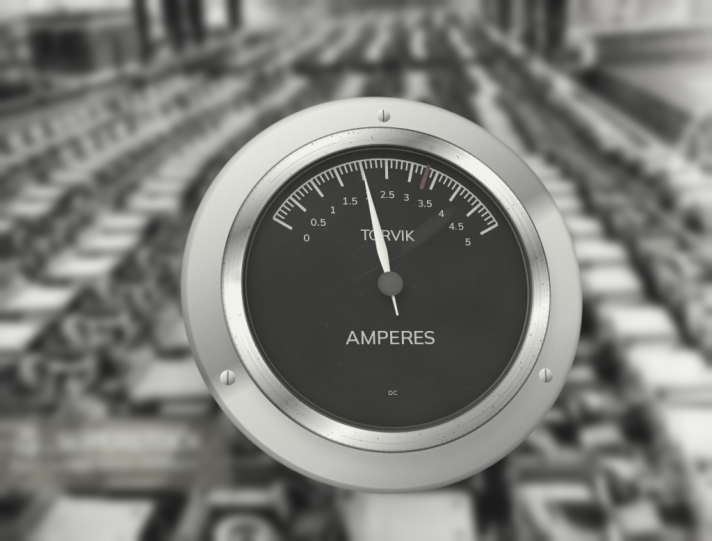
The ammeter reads 2 (A)
